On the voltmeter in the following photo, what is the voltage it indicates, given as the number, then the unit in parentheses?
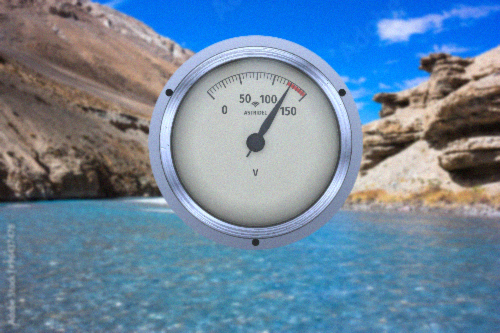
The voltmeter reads 125 (V)
